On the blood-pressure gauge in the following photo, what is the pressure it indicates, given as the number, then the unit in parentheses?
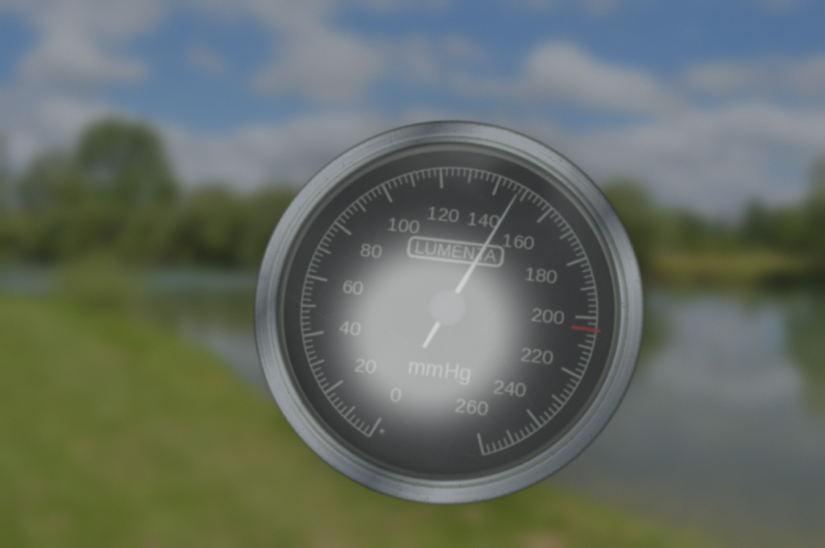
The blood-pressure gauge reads 148 (mmHg)
